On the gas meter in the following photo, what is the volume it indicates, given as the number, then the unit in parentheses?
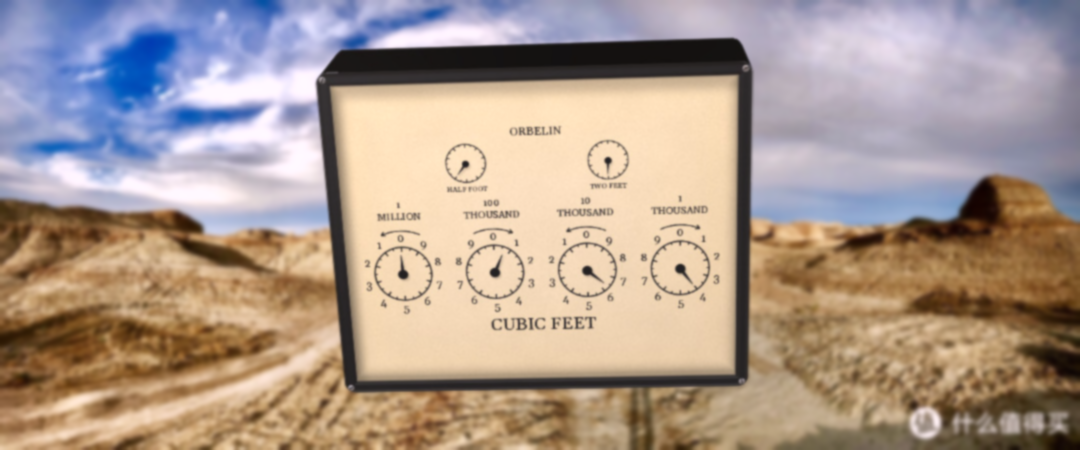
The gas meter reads 6400 (ft³)
